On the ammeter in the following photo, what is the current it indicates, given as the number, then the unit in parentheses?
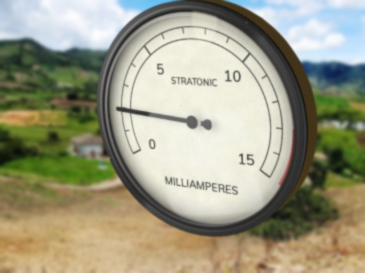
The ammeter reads 2 (mA)
